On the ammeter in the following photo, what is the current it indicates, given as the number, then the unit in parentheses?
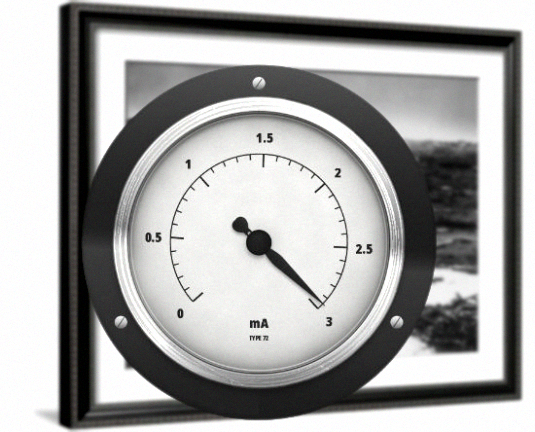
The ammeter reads 2.95 (mA)
